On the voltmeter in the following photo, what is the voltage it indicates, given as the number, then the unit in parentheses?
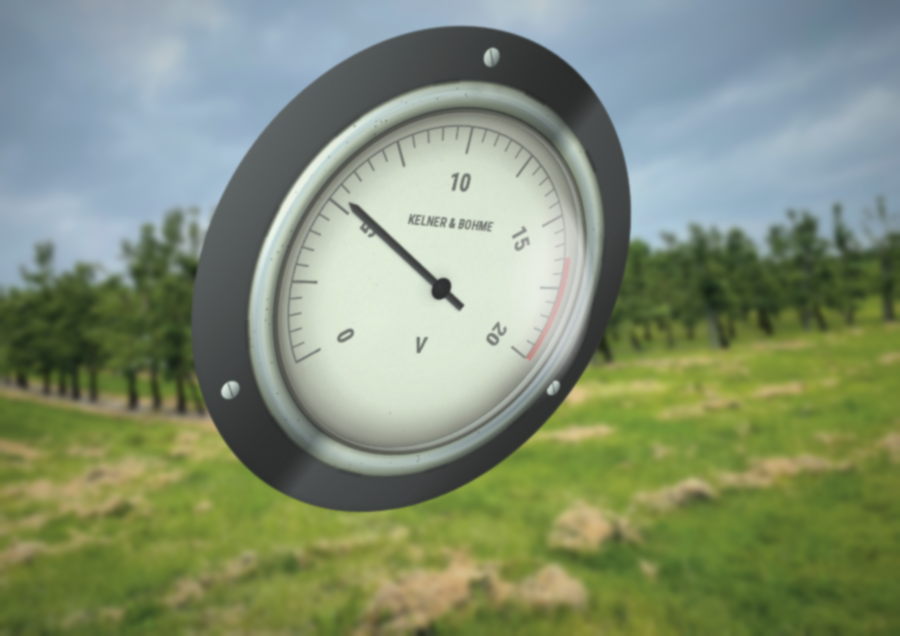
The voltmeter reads 5.25 (V)
